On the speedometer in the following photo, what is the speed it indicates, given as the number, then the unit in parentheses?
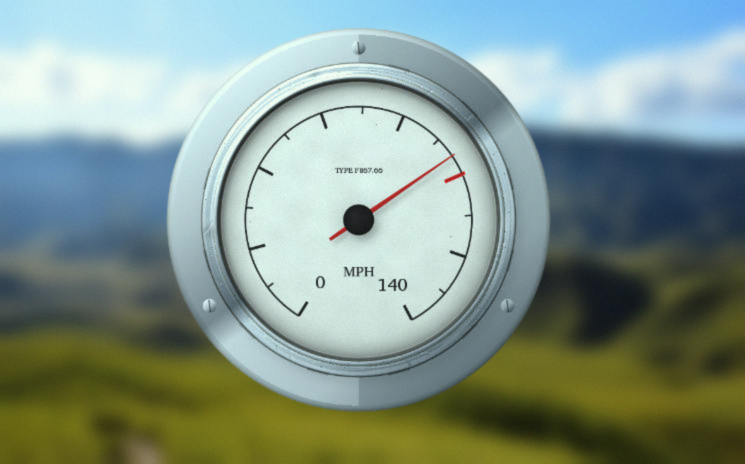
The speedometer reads 95 (mph)
